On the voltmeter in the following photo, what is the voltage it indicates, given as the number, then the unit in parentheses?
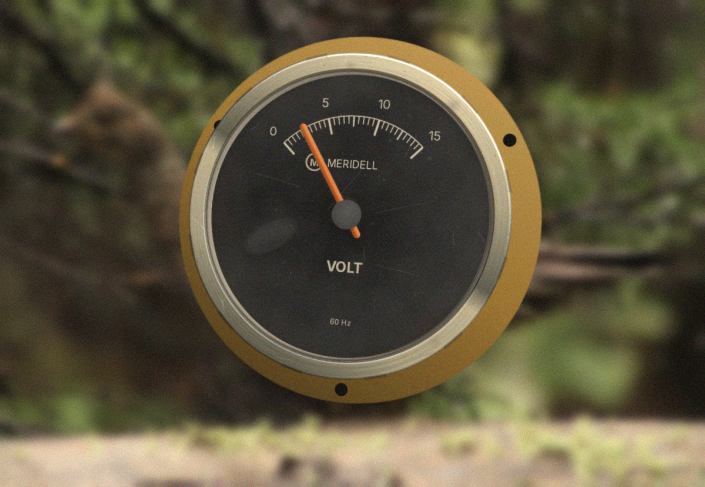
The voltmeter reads 2.5 (V)
